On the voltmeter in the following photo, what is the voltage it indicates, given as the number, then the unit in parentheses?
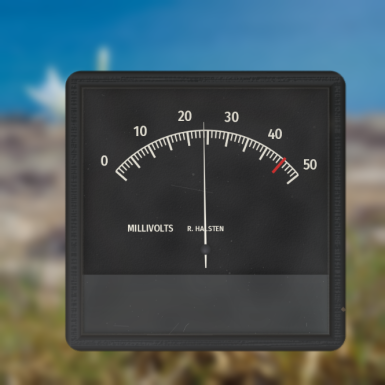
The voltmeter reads 24 (mV)
